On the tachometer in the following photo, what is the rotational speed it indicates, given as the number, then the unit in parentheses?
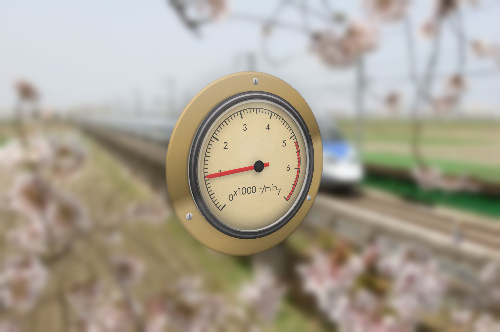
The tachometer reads 1000 (rpm)
